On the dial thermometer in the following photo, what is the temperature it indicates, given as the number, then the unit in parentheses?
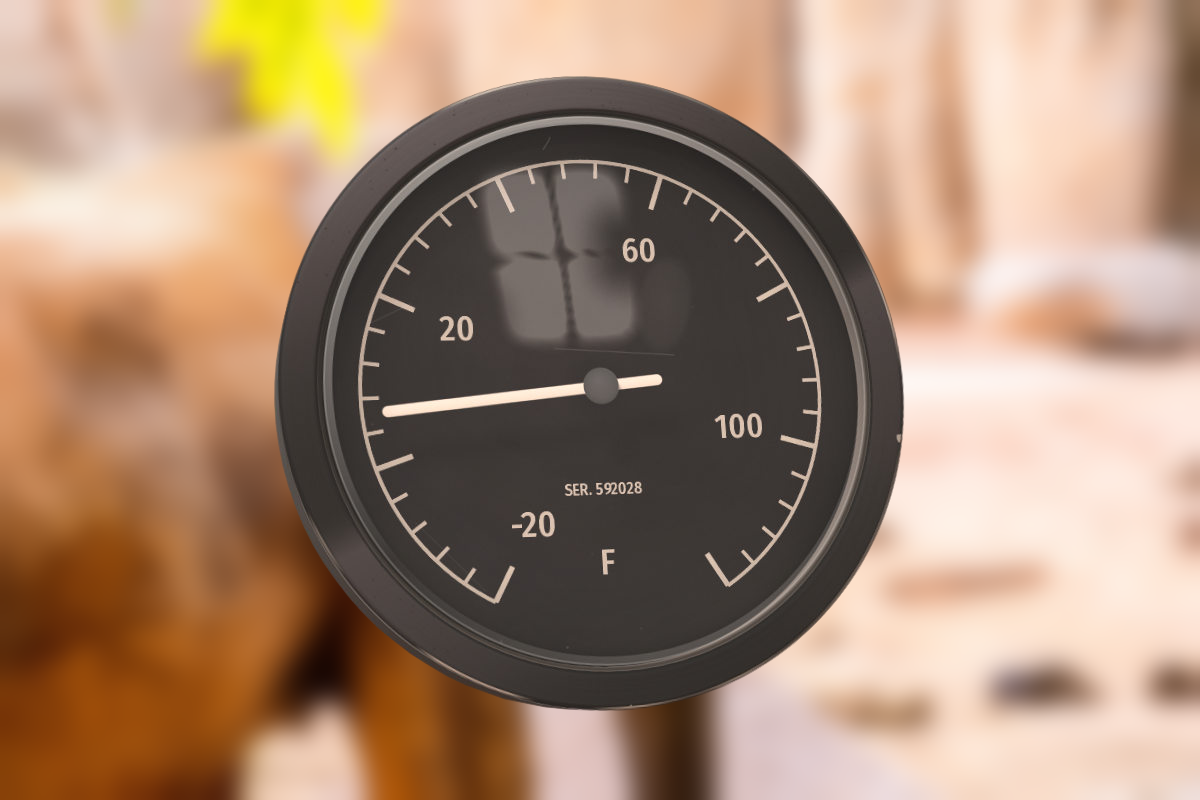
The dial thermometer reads 6 (°F)
